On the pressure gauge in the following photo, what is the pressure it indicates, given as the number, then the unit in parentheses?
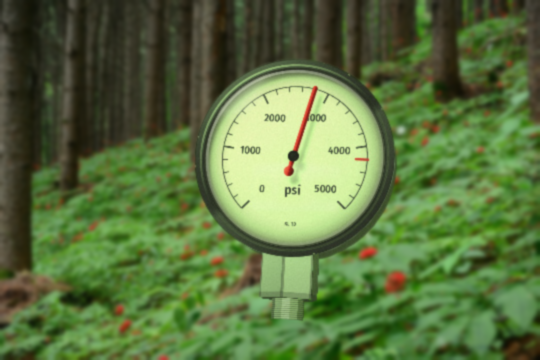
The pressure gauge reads 2800 (psi)
